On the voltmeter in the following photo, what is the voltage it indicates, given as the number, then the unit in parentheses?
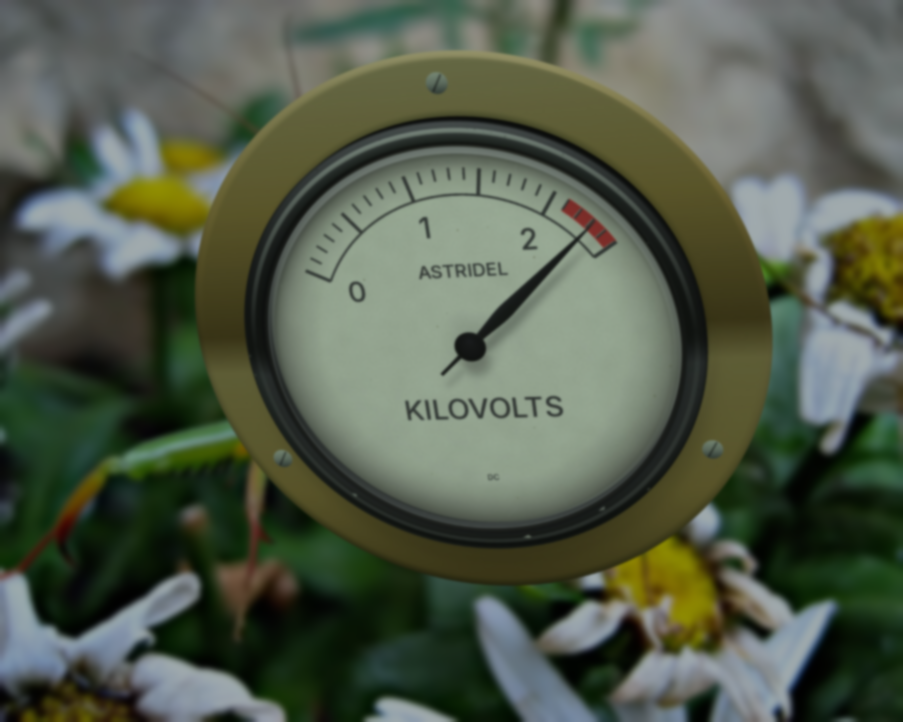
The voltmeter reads 2.3 (kV)
